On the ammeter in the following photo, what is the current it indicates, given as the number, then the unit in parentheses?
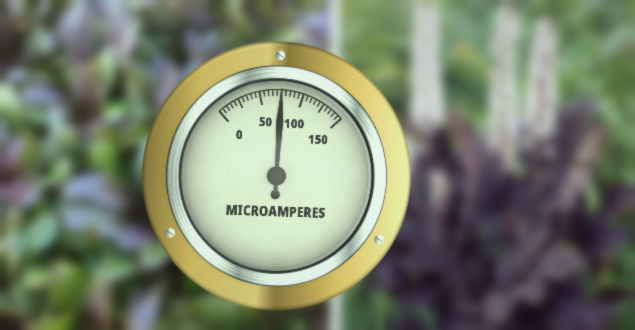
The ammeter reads 75 (µA)
